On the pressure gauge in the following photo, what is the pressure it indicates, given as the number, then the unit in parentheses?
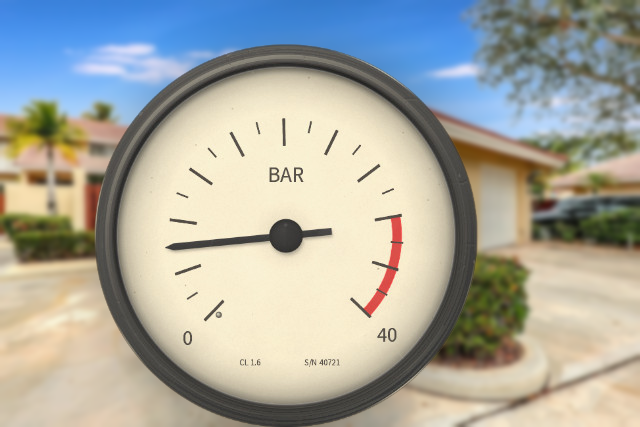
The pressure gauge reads 6 (bar)
